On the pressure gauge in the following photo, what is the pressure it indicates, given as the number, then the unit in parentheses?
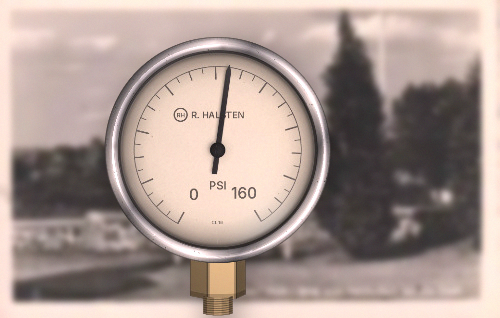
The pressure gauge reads 85 (psi)
